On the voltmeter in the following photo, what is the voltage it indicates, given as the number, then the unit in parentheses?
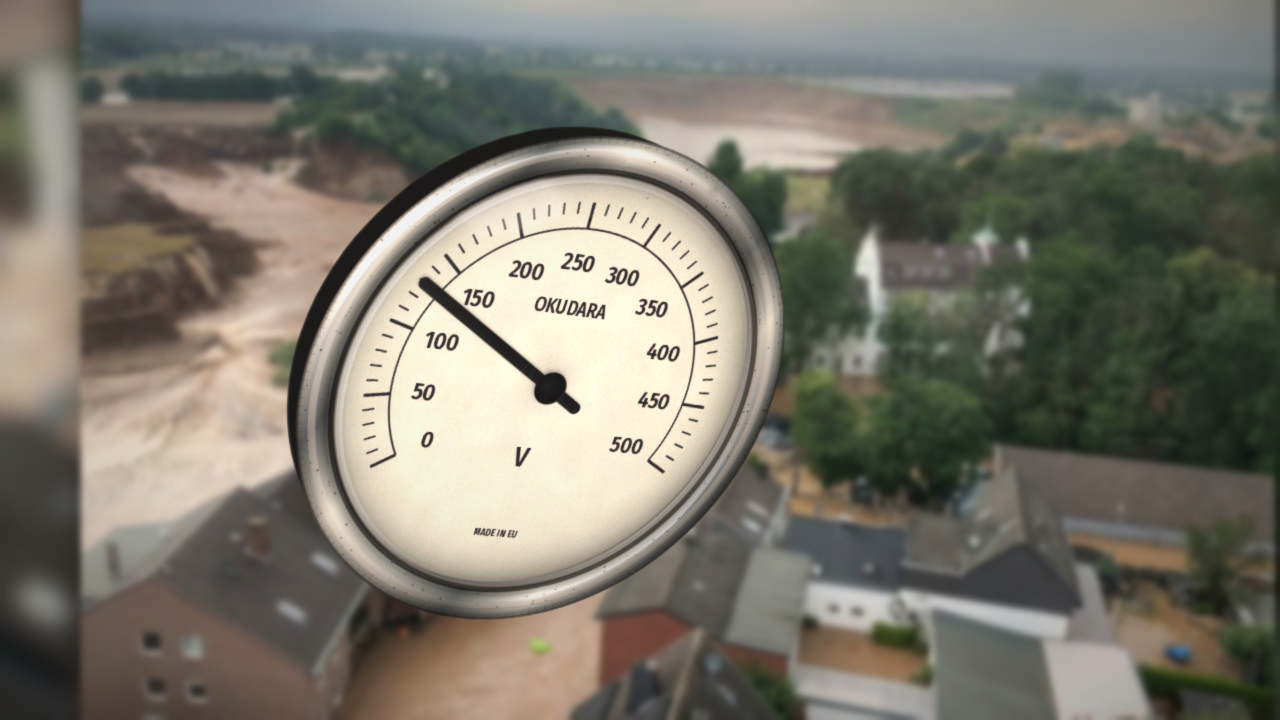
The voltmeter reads 130 (V)
